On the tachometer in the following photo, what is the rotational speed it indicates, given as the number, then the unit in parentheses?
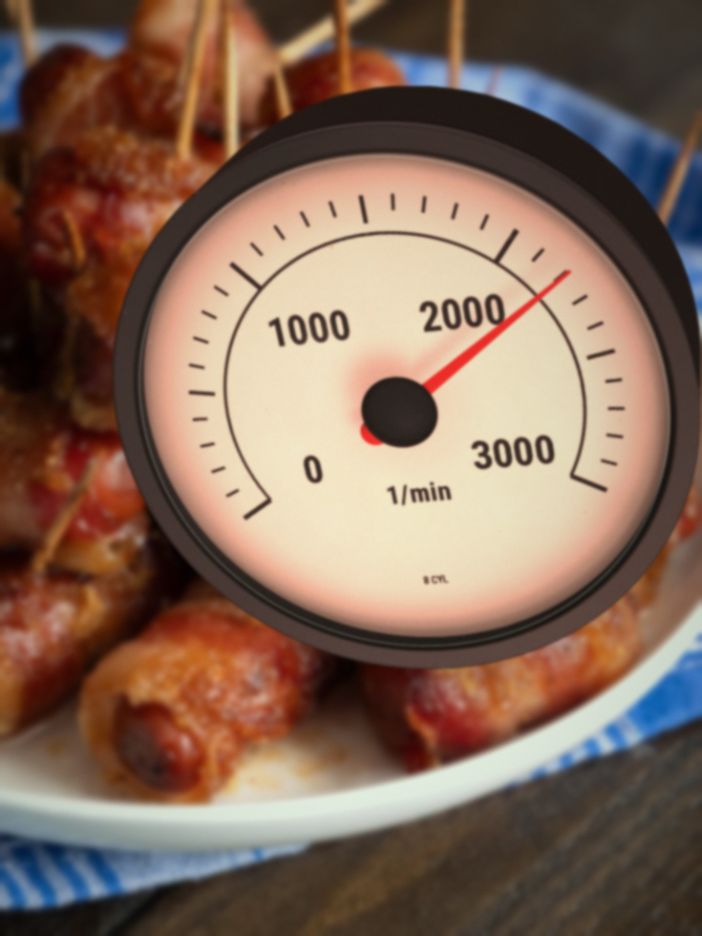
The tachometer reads 2200 (rpm)
